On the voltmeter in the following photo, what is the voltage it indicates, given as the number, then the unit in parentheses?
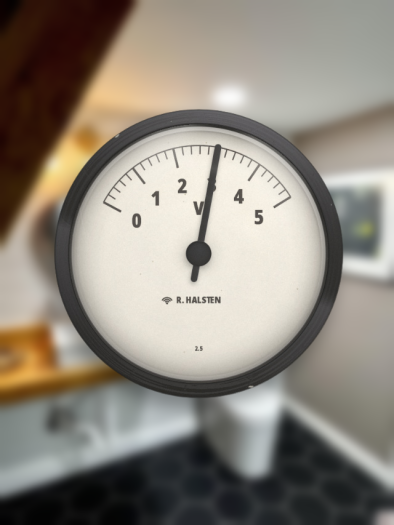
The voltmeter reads 3 (V)
